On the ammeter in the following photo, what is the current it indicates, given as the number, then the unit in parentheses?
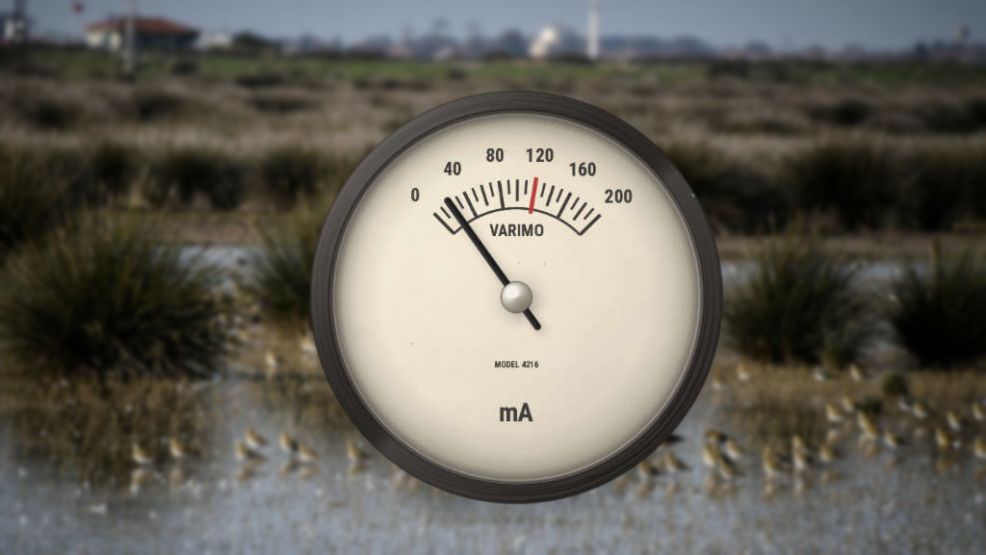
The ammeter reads 20 (mA)
